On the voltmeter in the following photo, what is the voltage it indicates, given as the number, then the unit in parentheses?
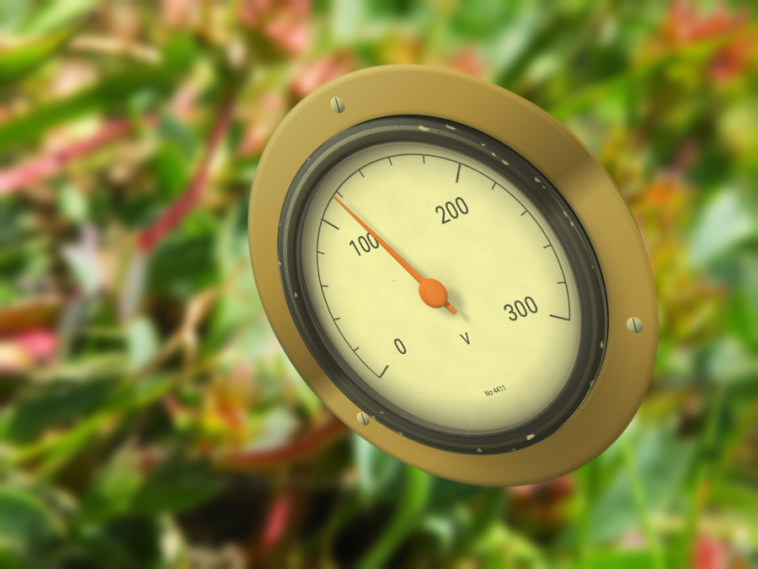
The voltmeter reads 120 (V)
